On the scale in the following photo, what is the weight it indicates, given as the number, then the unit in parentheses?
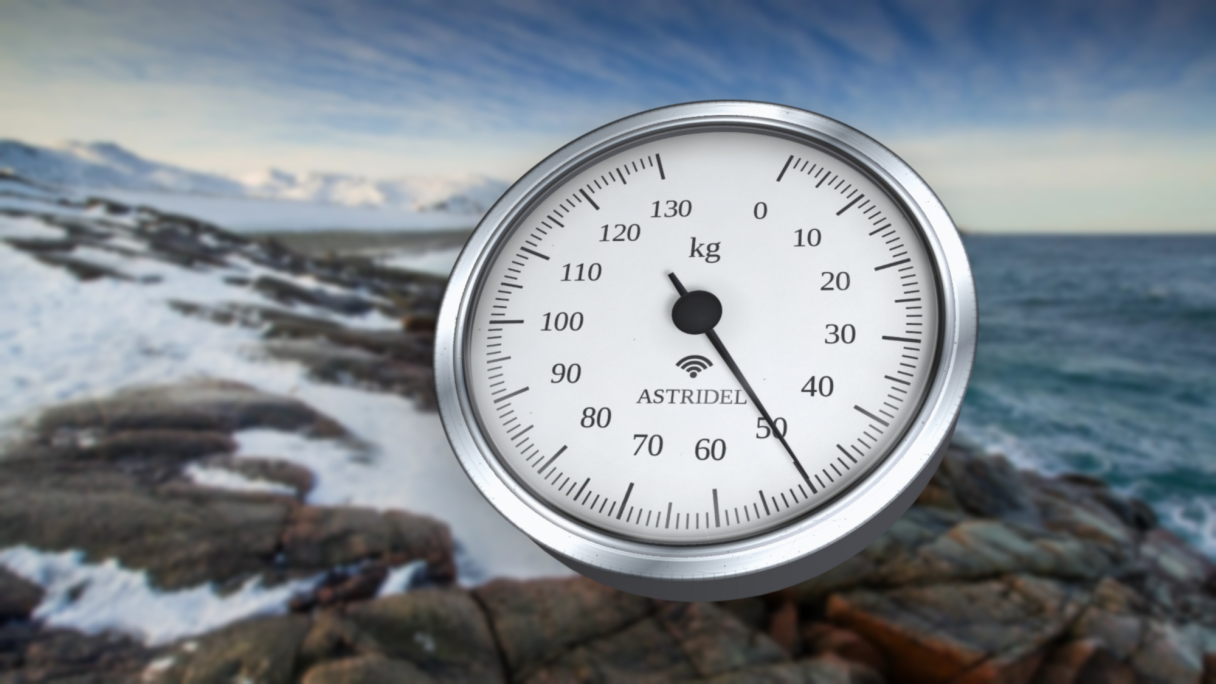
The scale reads 50 (kg)
